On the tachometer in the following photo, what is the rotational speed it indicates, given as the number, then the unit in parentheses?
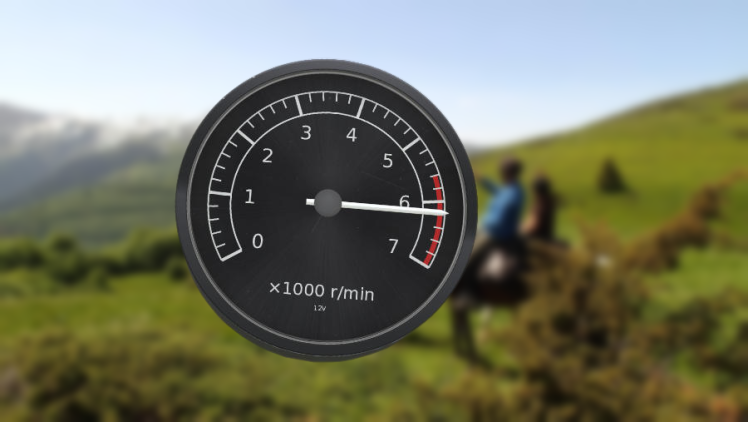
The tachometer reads 6200 (rpm)
